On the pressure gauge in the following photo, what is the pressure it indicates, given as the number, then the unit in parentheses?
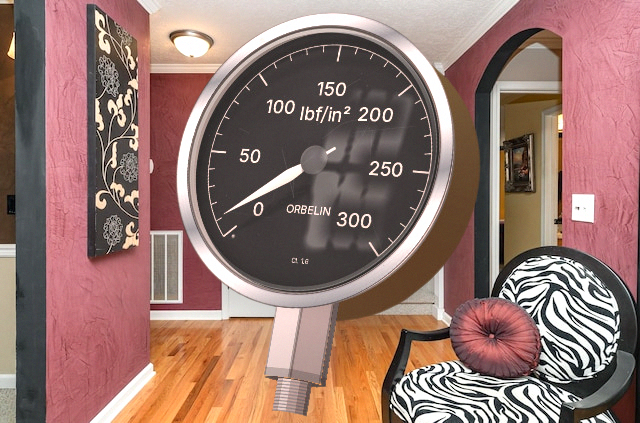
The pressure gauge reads 10 (psi)
